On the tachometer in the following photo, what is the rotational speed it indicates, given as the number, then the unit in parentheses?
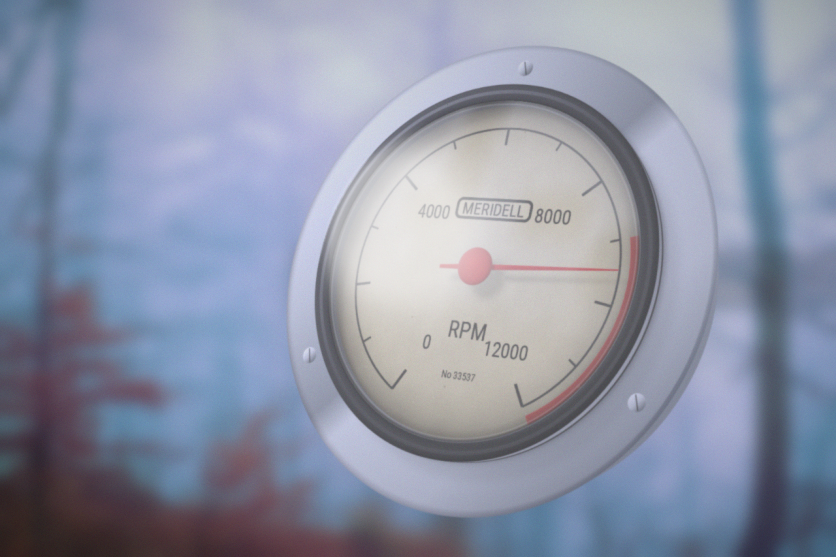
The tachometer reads 9500 (rpm)
